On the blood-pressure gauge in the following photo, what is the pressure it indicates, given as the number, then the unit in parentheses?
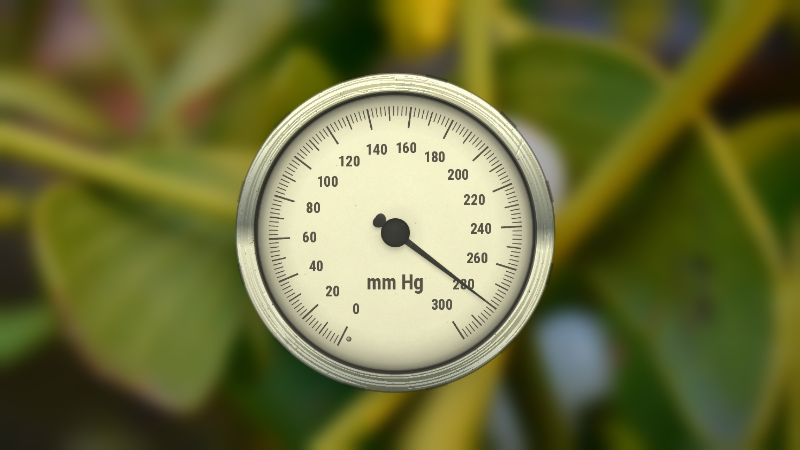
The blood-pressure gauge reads 280 (mmHg)
